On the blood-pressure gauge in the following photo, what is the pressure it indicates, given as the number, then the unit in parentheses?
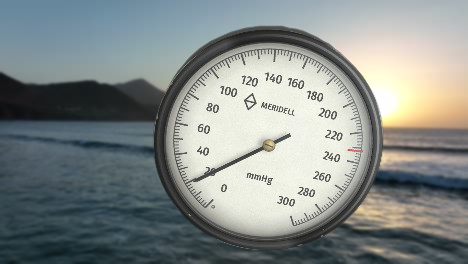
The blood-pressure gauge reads 20 (mmHg)
